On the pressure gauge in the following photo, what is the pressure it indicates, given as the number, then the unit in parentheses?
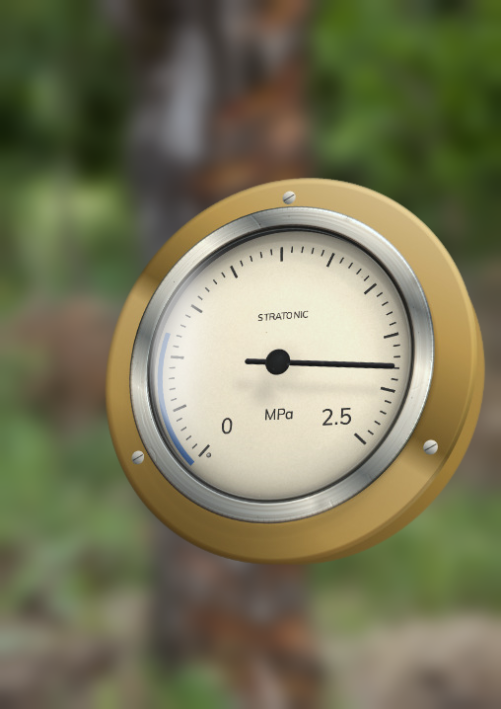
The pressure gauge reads 2.15 (MPa)
